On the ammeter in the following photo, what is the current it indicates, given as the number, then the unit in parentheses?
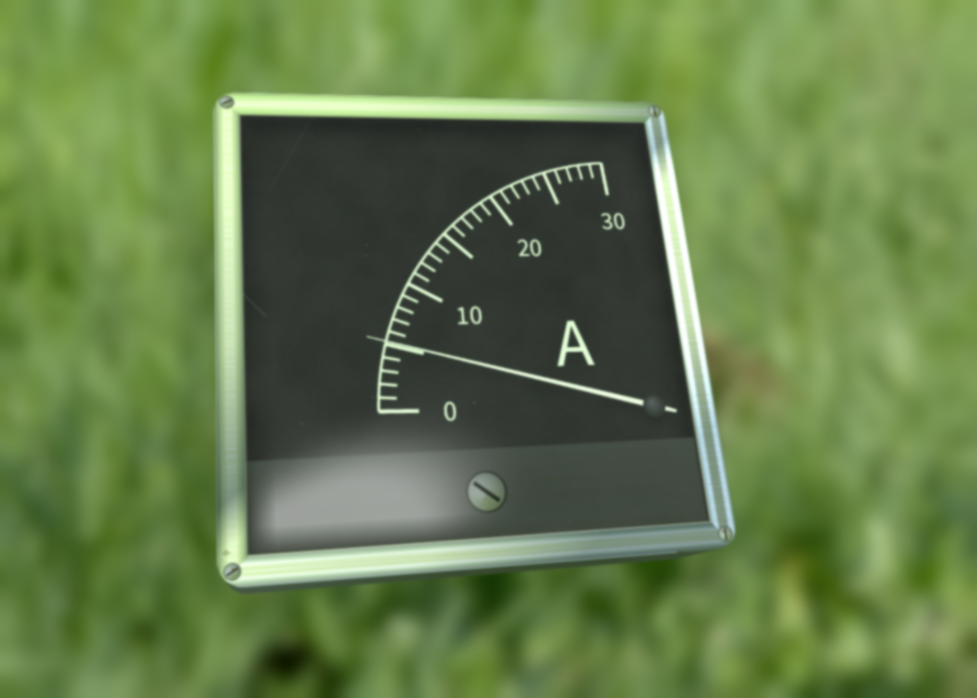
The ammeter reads 5 (A)
